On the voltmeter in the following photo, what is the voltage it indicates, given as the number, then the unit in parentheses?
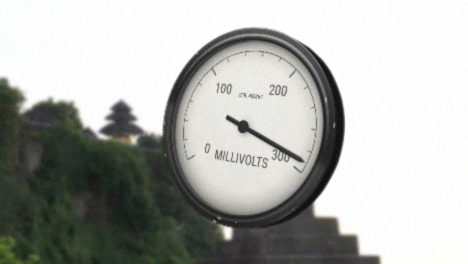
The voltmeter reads 290 (mV)
